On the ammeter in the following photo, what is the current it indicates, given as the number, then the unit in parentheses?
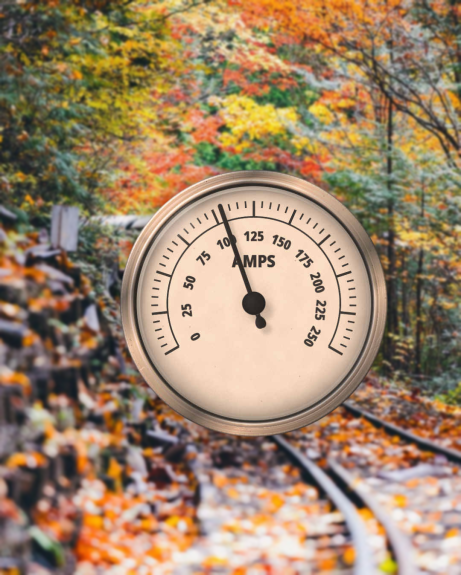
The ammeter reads 105 (A)
